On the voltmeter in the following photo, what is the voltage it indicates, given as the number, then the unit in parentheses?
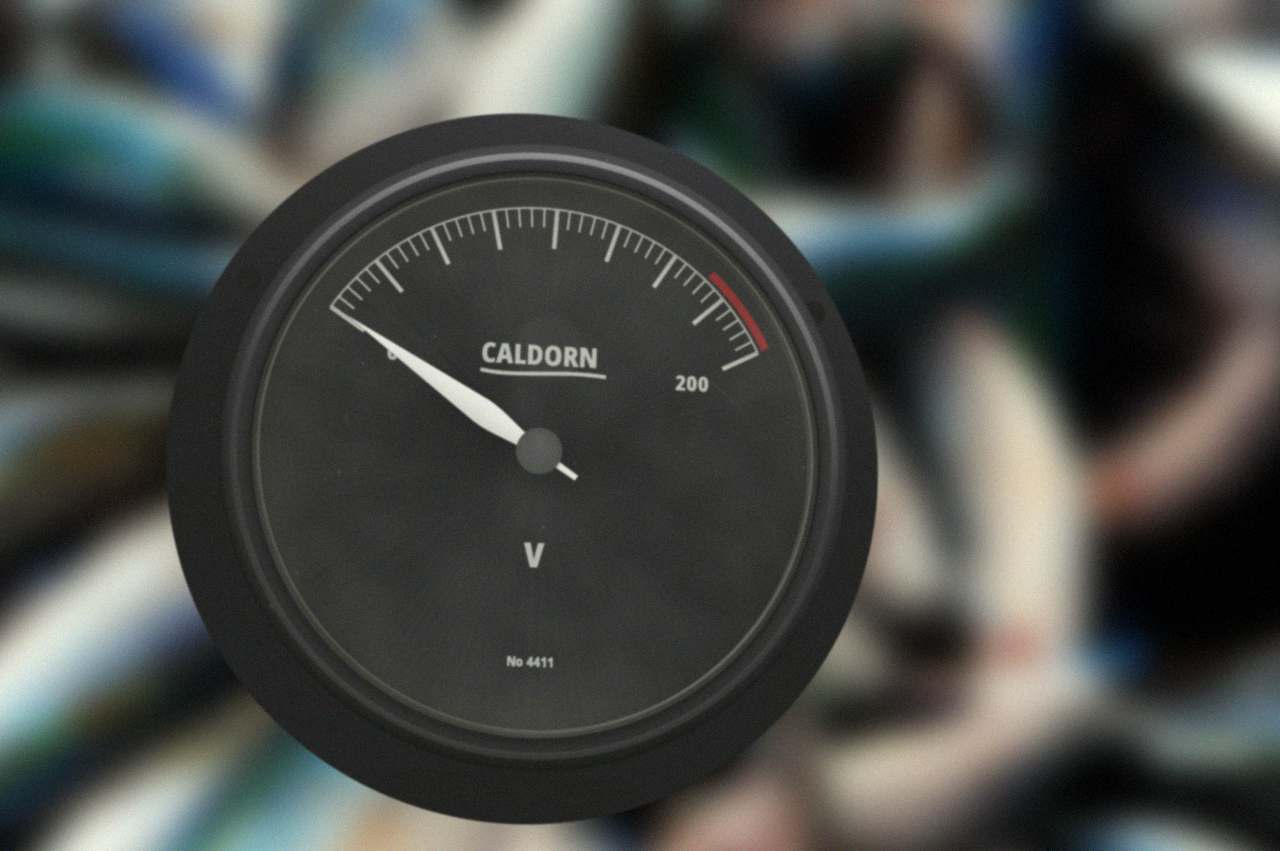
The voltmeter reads 0 (V)
